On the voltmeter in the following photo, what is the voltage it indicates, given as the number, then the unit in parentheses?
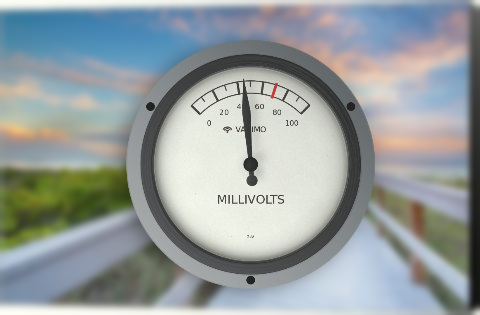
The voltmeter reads 45 (mV)
